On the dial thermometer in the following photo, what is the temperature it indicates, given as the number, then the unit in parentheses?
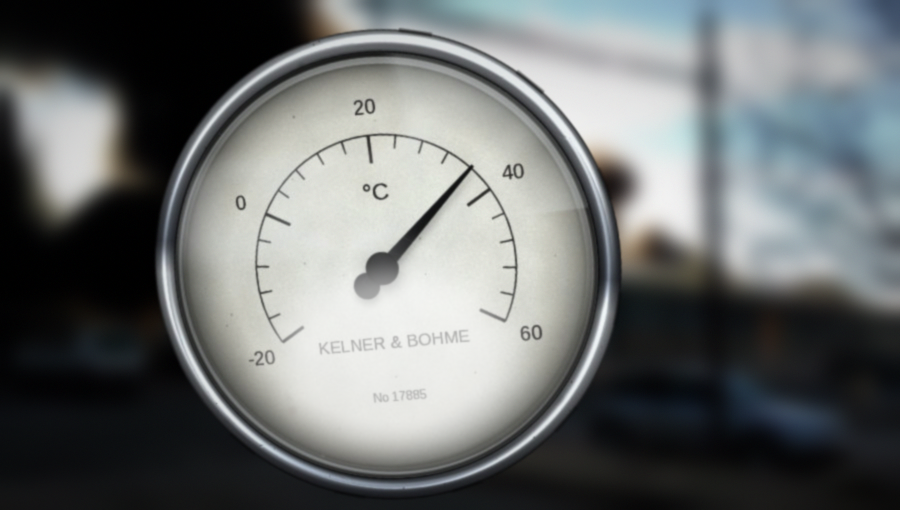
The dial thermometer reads 36 (°C)
